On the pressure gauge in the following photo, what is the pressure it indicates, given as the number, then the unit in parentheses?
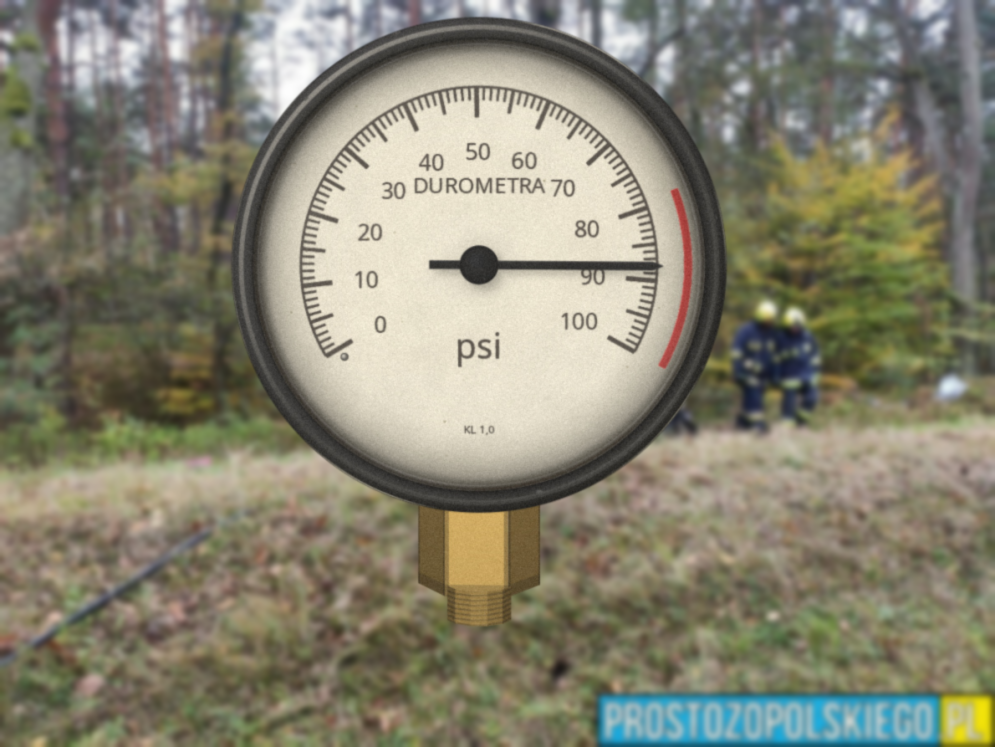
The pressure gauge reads 88 (psi)
